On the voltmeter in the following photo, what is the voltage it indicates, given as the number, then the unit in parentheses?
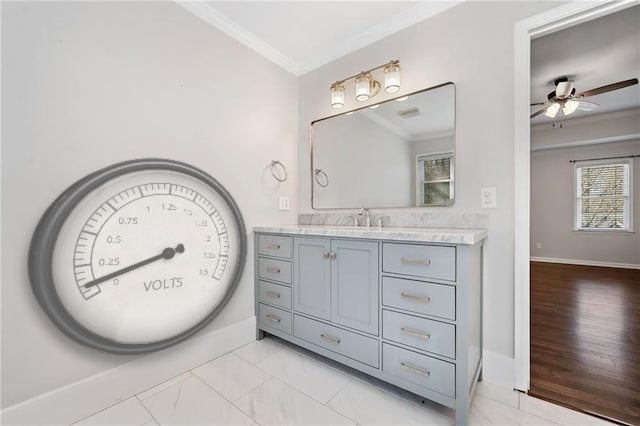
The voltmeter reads 0.1 (V)
